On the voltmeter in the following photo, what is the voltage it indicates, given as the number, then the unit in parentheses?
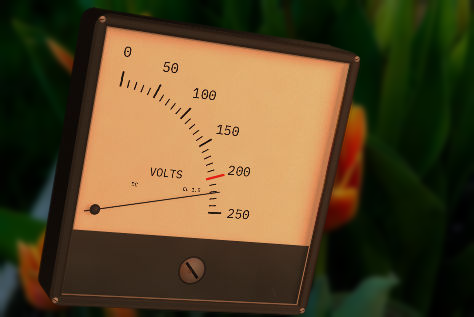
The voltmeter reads 220 (V)
